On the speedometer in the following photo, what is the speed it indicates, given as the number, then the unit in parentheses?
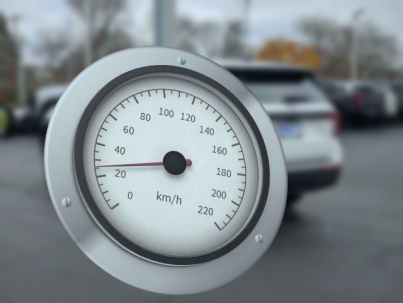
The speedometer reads 25 (km/h)
